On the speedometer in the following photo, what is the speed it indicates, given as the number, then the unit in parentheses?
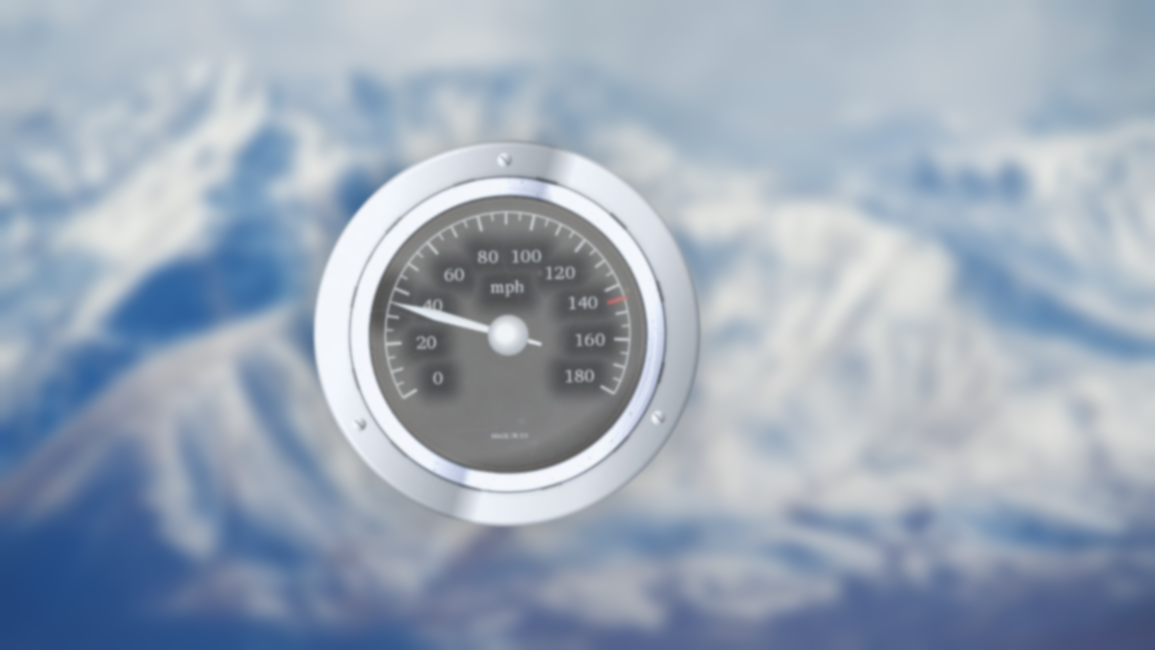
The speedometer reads 35 (mph)
